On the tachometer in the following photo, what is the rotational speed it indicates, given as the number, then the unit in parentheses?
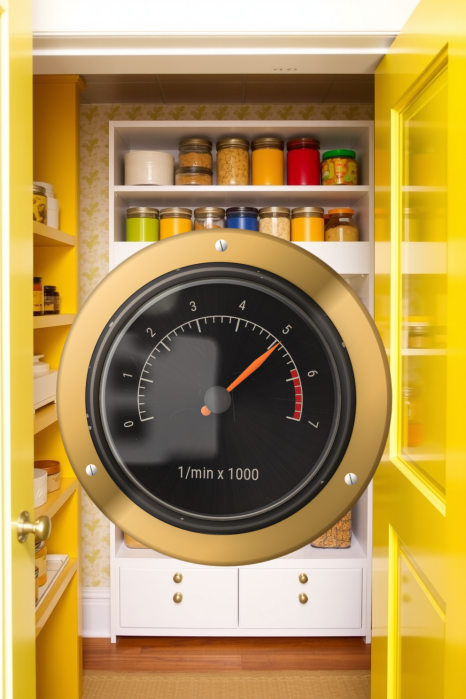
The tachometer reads 5100 (rpm)
